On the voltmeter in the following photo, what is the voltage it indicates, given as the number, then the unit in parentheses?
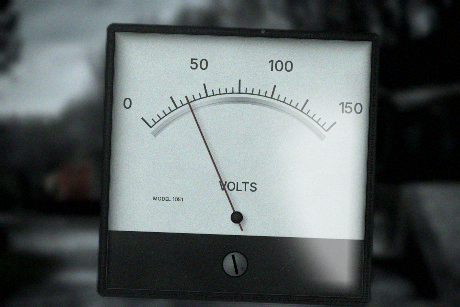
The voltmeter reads 35 (V)
